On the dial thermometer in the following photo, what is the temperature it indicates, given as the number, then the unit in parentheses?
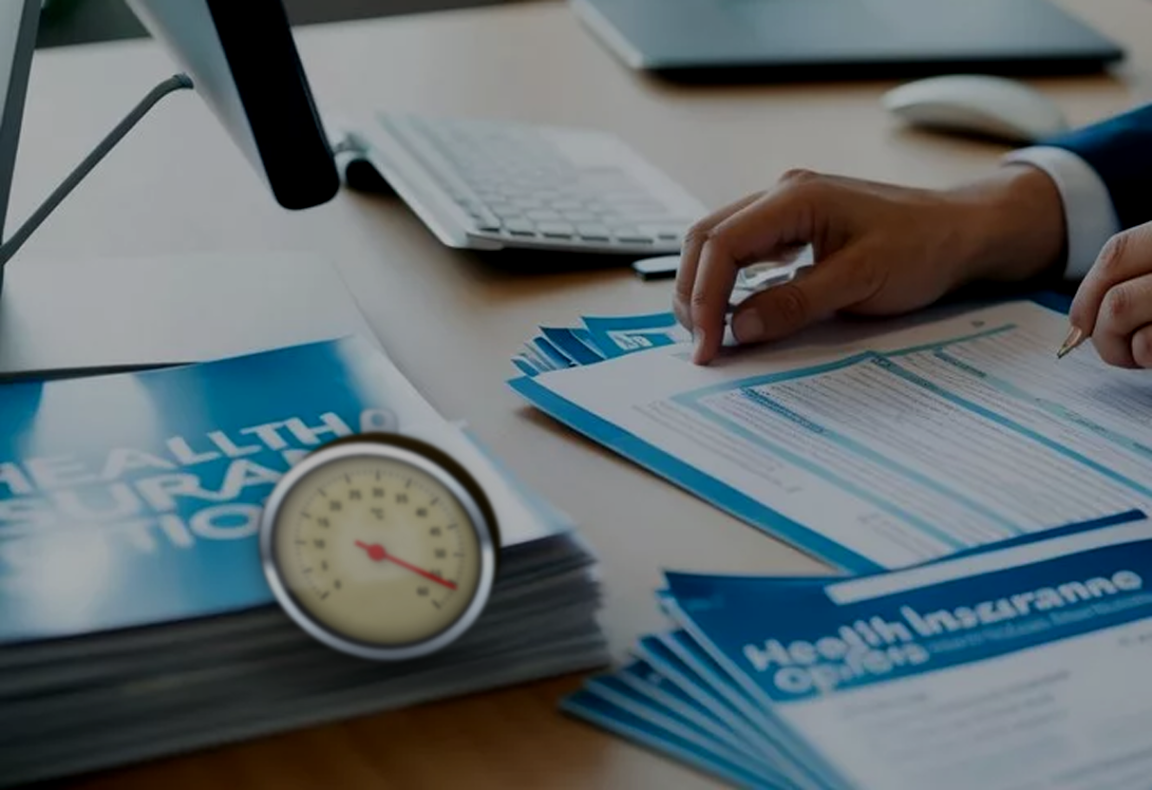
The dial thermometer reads 55 (°C)
